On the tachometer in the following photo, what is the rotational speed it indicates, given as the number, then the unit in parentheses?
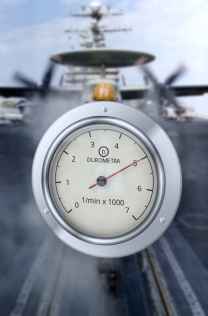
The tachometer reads 5000 (rpm)
